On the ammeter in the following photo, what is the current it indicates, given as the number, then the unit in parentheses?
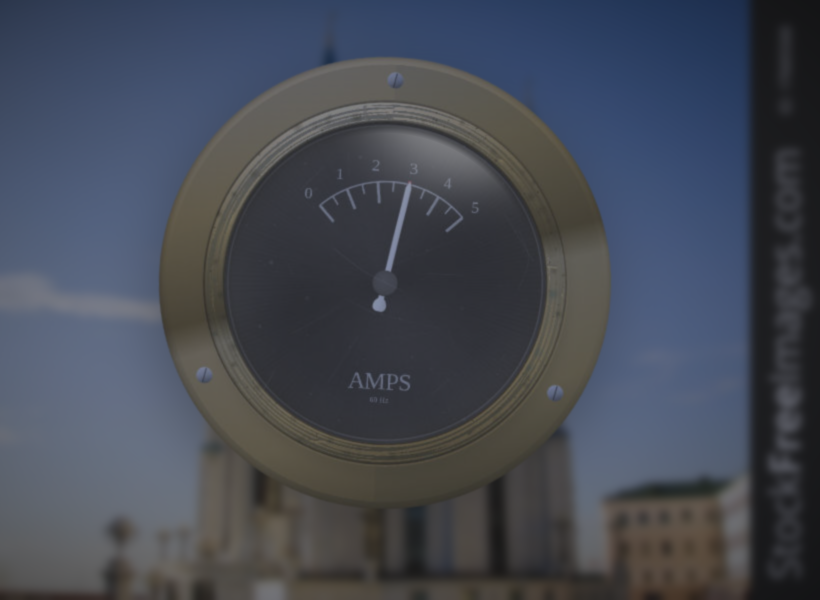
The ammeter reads 3 (A)
